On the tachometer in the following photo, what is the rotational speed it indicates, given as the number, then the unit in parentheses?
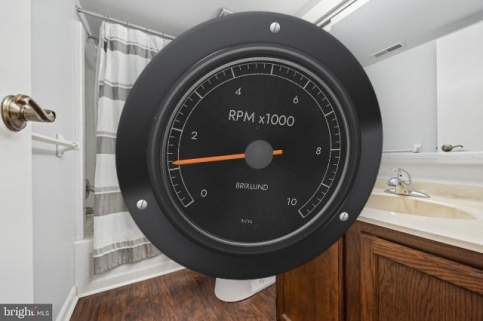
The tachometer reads 1200 (rpm)
